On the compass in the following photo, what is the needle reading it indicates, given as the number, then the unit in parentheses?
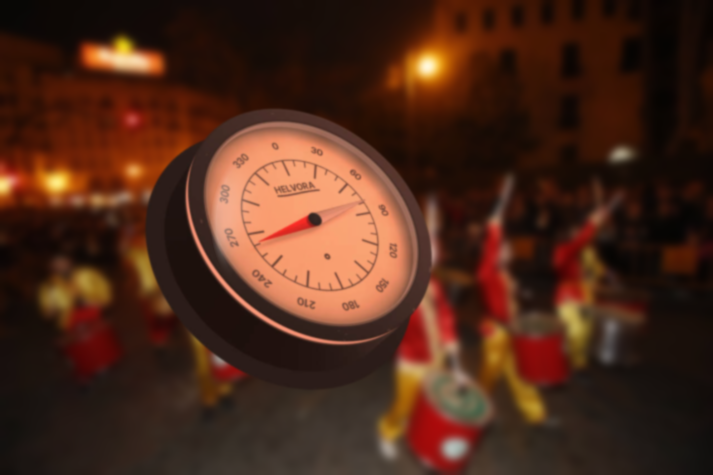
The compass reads 260 (°)
